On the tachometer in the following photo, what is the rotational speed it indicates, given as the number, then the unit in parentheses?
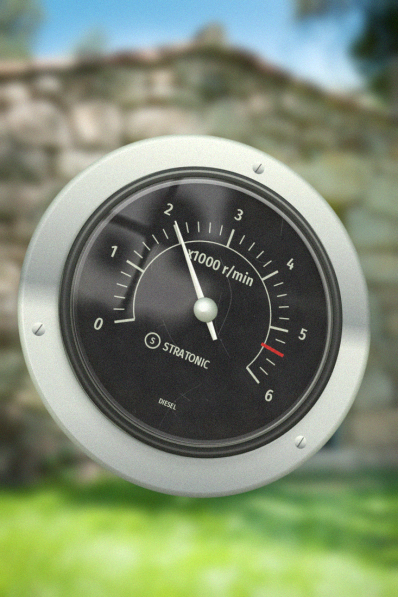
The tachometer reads 2000 (rpm)
